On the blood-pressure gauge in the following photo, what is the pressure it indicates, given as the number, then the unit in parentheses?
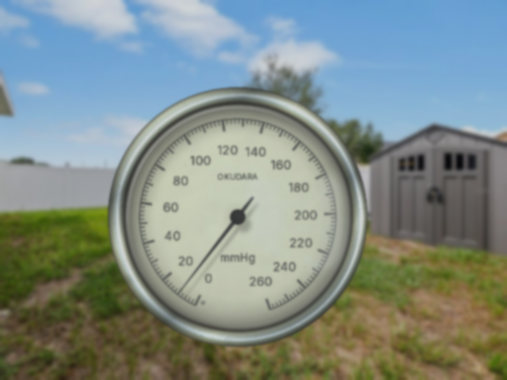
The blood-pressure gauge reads 10 (mmHg)
